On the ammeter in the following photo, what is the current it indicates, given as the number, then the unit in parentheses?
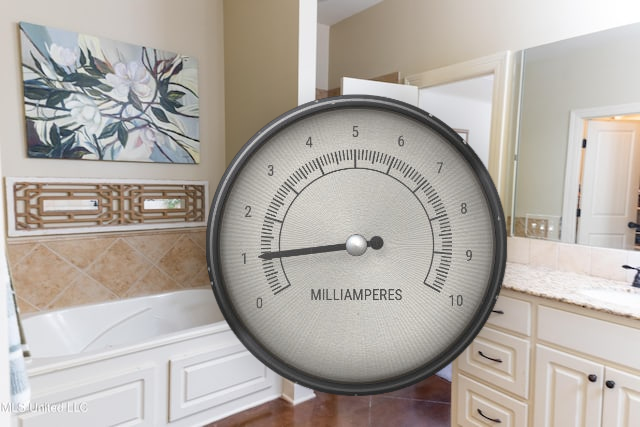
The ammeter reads 1 (mA)
